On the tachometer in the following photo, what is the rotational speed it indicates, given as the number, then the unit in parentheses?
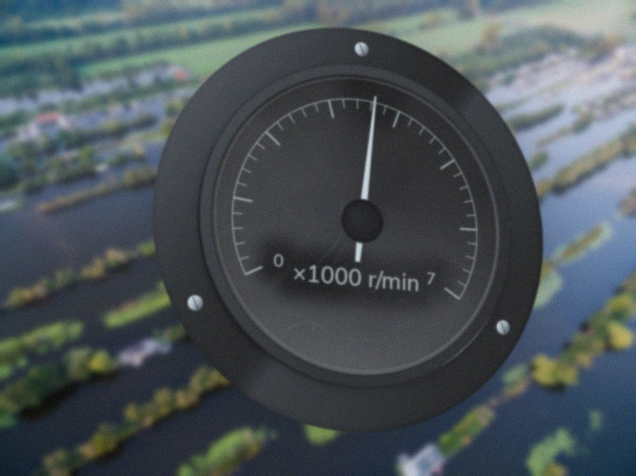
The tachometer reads 3600 (rpm)
